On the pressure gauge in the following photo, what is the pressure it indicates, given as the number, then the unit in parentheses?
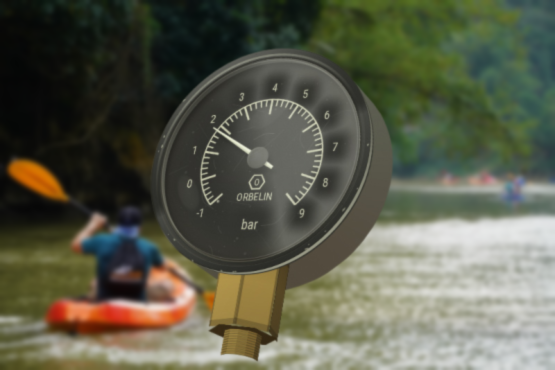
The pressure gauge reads 1.8 (bar)
